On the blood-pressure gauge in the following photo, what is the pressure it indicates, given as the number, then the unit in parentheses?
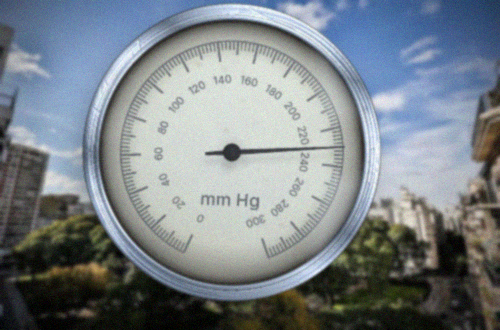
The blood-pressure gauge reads 230 (mmHg)
